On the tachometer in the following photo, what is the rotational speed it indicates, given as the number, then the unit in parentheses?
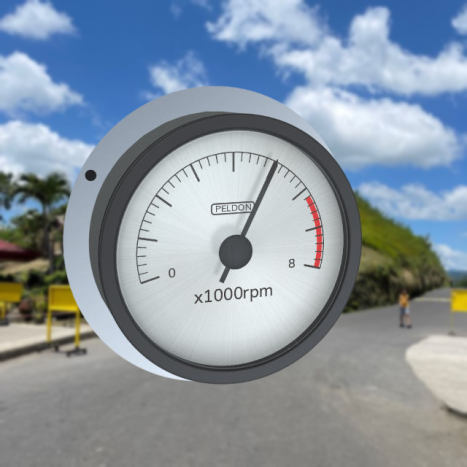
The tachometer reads 5000 (rpm)
